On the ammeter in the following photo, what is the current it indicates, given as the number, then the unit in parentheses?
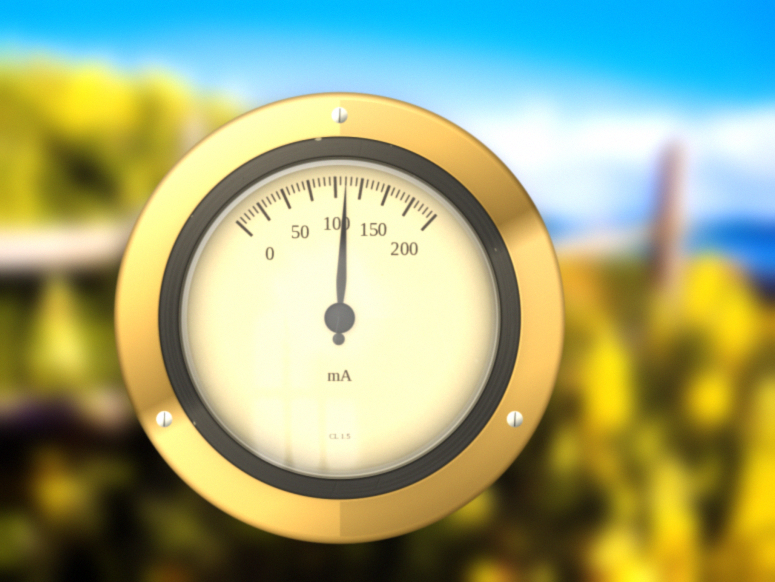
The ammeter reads 110 (mA)
